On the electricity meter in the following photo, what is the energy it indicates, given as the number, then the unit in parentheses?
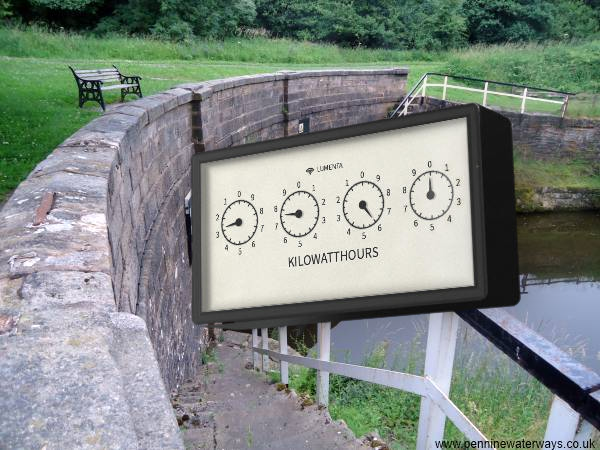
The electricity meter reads 2760 (kWh)
